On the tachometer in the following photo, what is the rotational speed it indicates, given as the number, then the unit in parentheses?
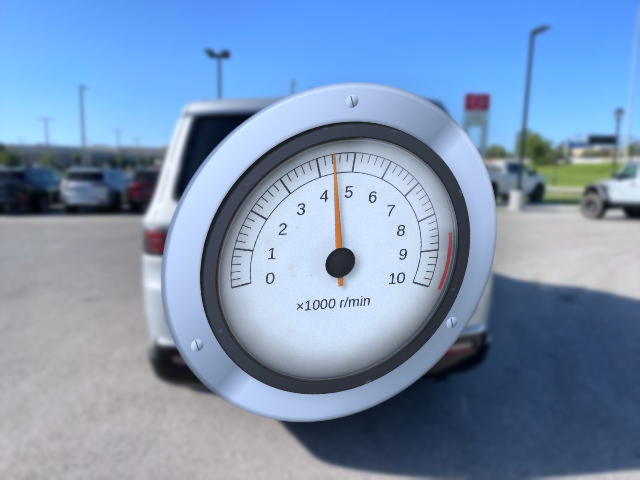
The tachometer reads 4400 (rpm)
